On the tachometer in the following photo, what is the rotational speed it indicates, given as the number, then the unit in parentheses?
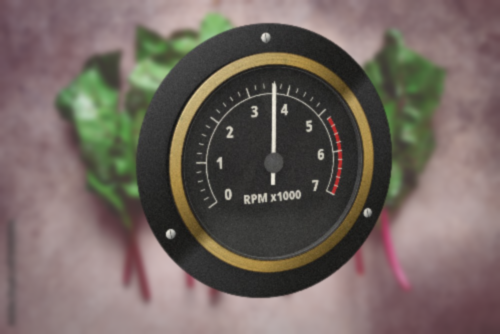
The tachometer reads 3600 (rpm)
